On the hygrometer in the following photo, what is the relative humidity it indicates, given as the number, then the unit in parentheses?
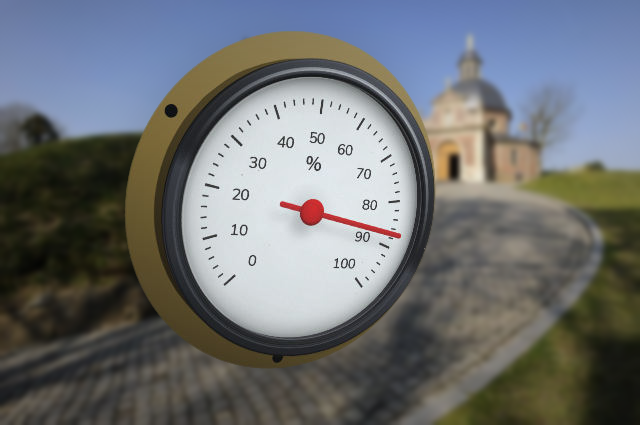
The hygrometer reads 87 (%)
